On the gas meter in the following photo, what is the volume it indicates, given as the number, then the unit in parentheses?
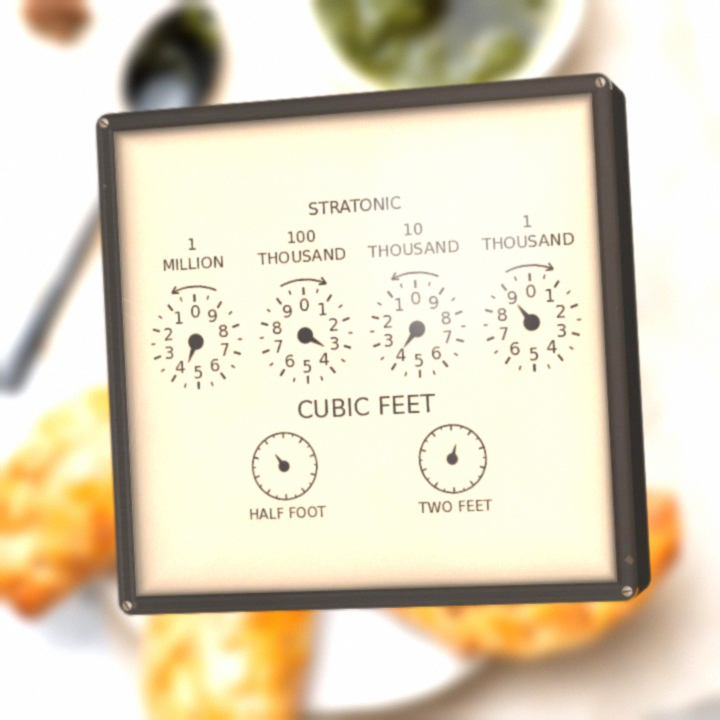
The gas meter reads 433900 (ft³)
